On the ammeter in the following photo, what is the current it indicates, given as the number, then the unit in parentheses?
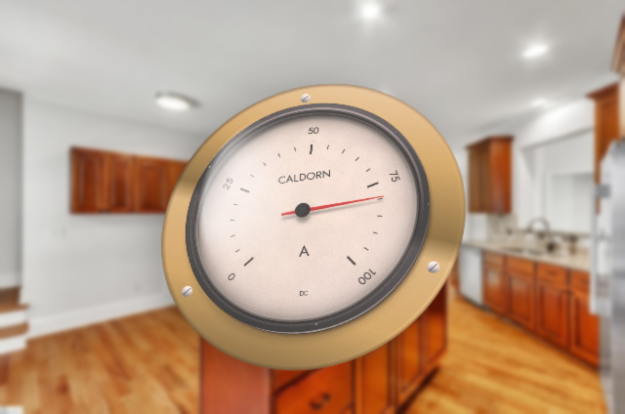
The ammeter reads 80 (A)
